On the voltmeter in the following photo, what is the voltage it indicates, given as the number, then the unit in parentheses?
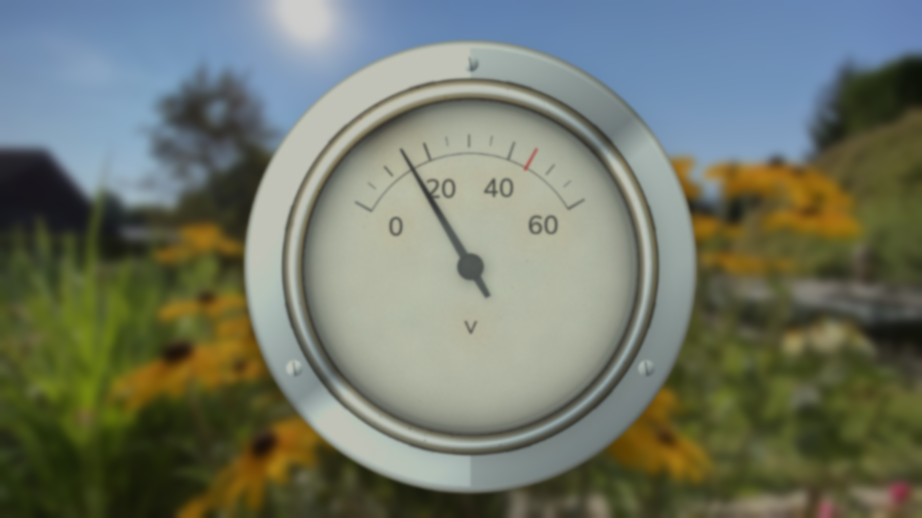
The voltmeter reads 15 (V)
